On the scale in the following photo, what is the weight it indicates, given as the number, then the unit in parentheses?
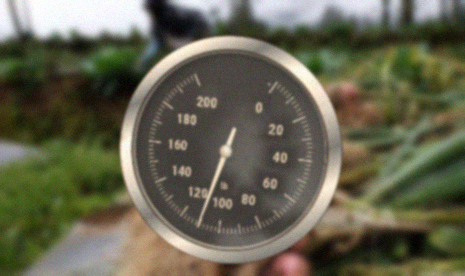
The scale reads 110 (lb)
